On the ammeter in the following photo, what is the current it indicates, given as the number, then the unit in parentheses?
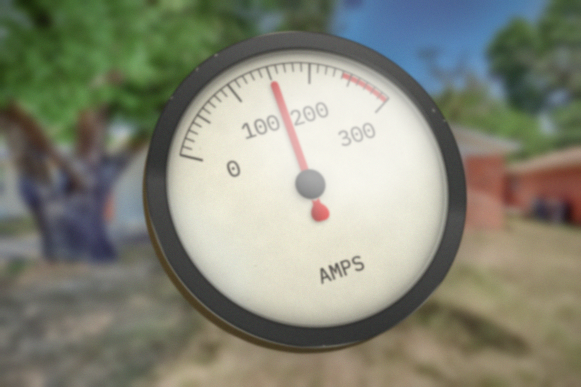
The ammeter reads 150 (A)
